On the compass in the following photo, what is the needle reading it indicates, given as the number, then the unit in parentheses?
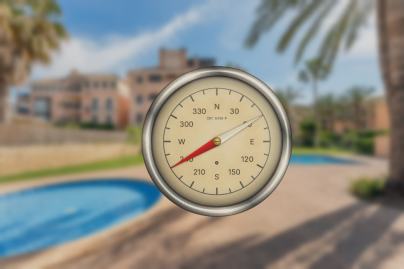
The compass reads 240 (°)
